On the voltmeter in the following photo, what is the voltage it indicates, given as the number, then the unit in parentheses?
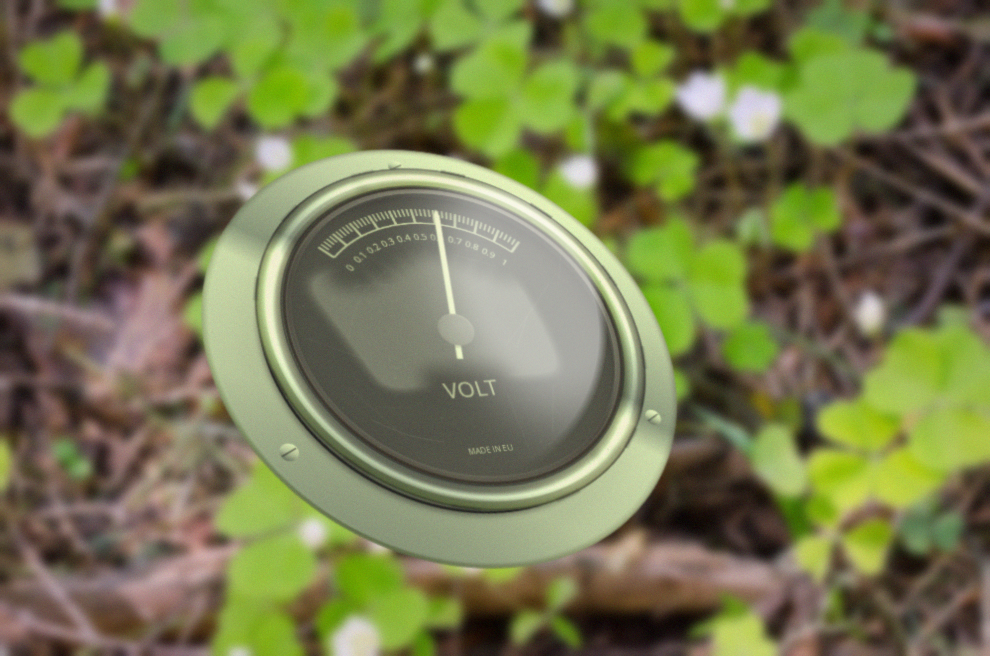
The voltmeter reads 0.6 (V)
